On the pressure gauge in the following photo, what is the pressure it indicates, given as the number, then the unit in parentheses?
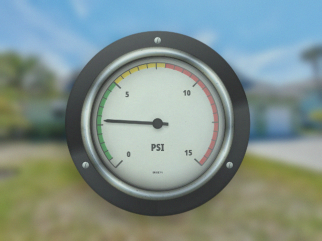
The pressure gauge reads 2.75 (psi)
